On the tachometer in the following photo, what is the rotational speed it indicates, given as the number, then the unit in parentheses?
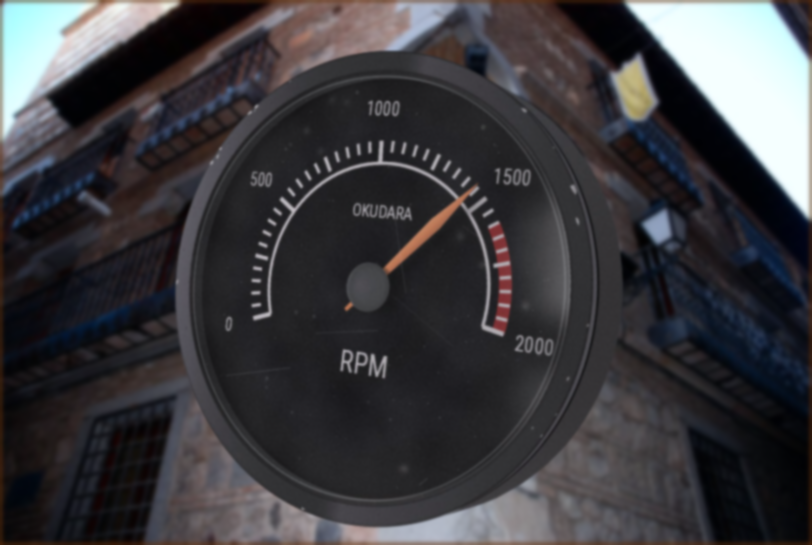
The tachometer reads 1450 (rpm)
